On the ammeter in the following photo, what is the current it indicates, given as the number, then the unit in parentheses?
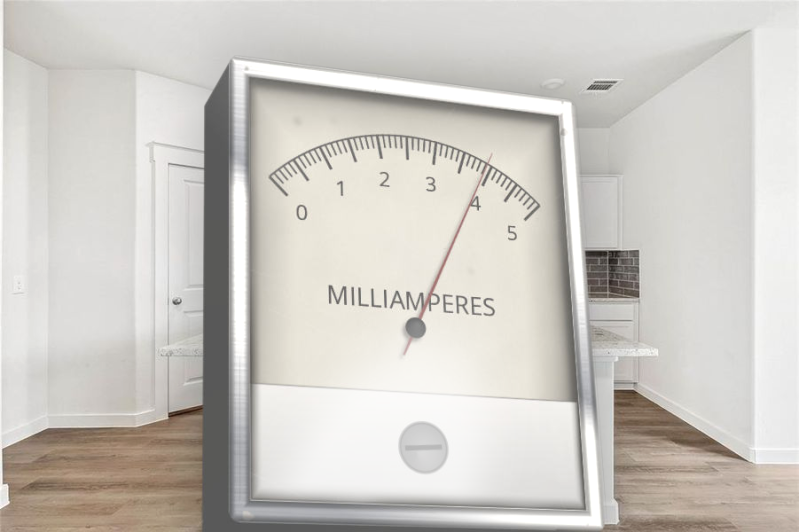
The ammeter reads 3.9 (mA)
